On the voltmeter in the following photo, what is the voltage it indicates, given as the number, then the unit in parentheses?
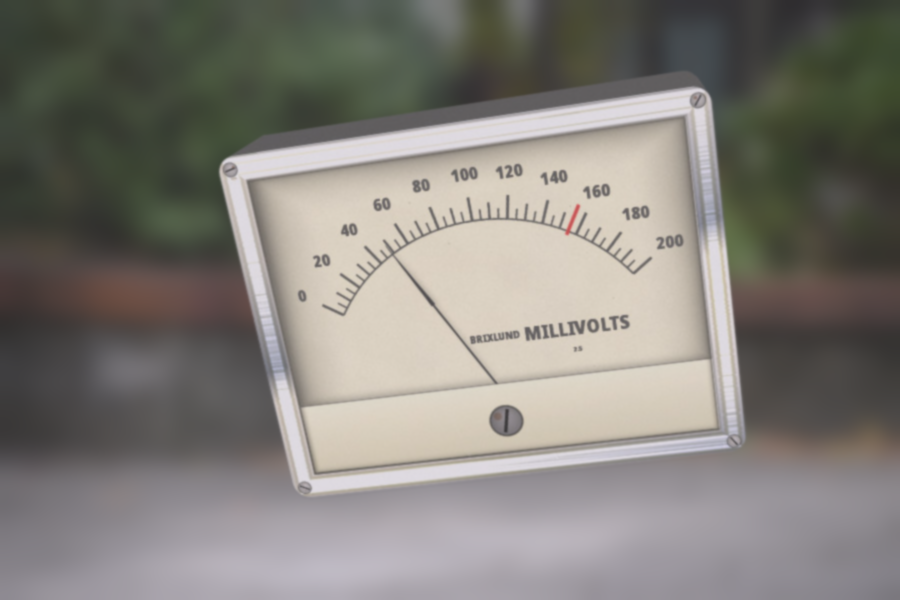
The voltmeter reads 50 (mV)
